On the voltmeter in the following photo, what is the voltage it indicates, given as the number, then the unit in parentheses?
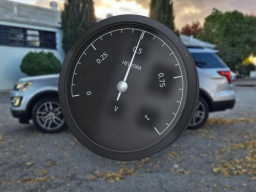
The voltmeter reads 0.5 (V)
